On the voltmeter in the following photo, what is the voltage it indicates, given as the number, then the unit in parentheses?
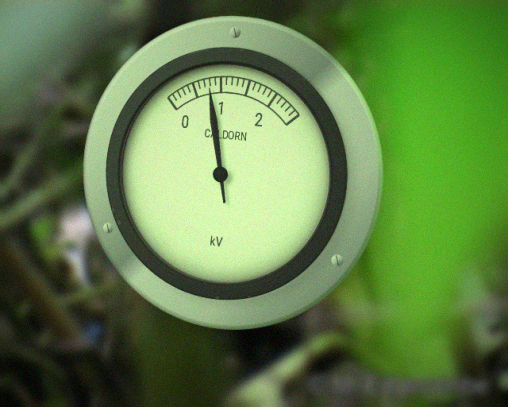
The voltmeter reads 0.8 (kV)
